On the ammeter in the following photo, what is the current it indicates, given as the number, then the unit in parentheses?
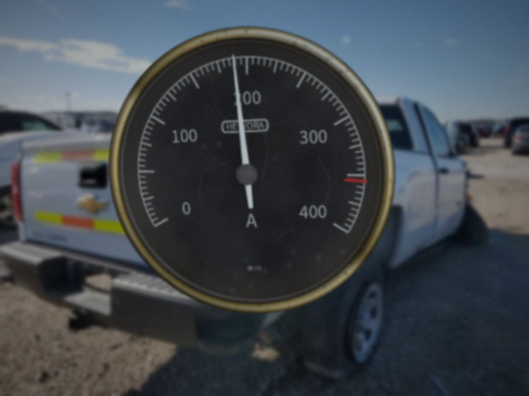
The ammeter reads 190 (A)
